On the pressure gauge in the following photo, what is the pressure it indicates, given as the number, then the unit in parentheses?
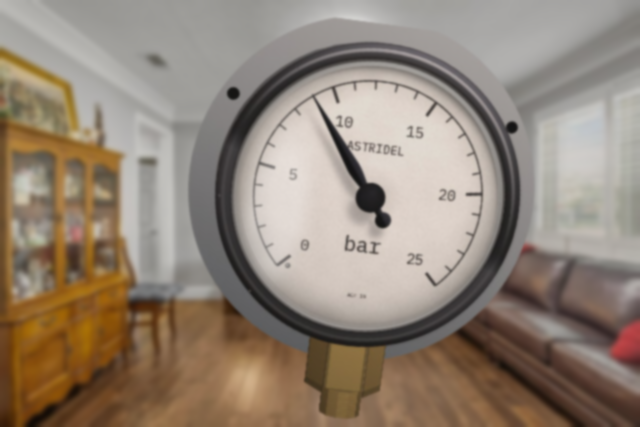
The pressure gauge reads 9 (bar)
